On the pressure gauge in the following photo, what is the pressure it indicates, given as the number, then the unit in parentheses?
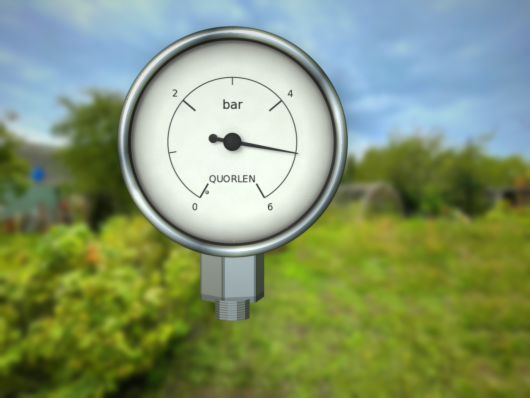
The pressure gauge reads 5 (bar)
